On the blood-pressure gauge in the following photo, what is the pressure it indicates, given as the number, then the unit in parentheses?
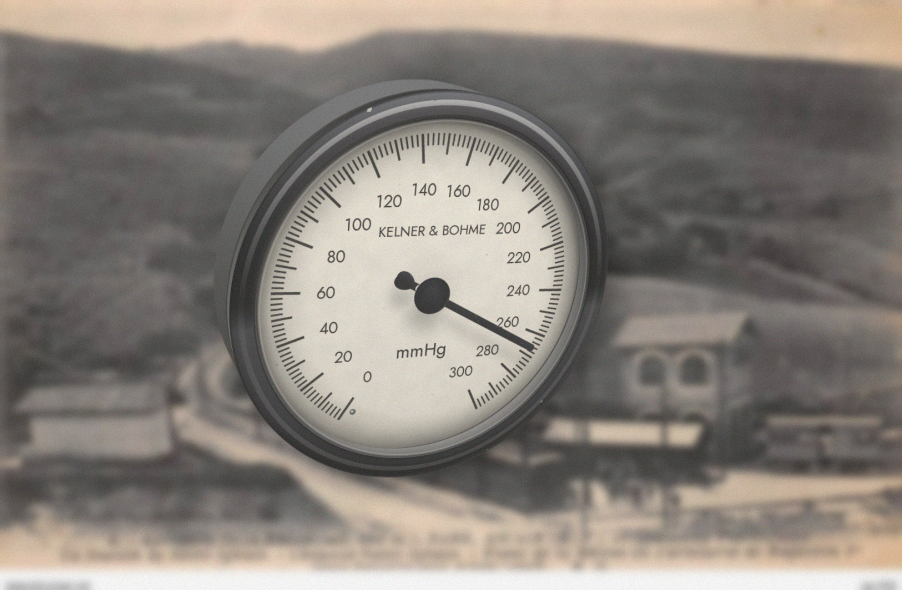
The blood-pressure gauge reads 266 (mmHg)
